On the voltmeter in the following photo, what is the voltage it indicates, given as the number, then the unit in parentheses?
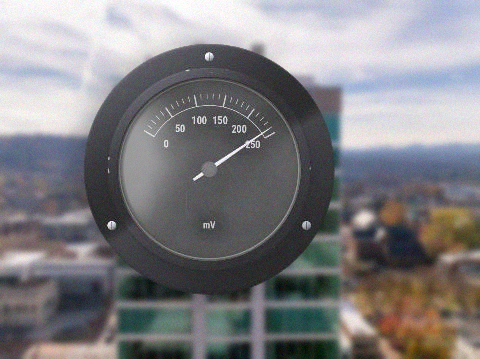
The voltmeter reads 240 (mV)
